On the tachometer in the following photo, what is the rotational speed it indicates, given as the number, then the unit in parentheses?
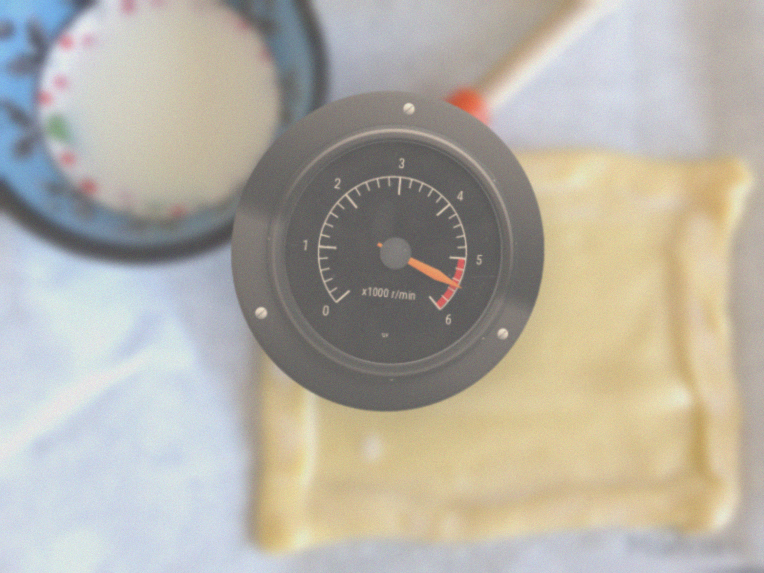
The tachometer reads 5500 (rpm)
